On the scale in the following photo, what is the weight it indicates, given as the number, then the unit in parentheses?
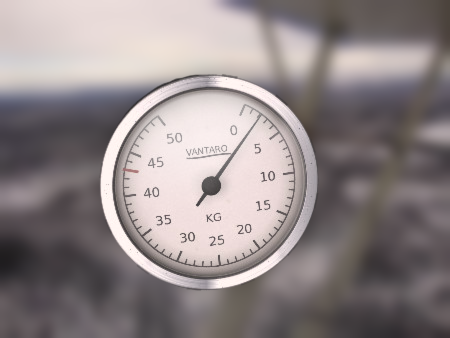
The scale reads 2 (kg)
